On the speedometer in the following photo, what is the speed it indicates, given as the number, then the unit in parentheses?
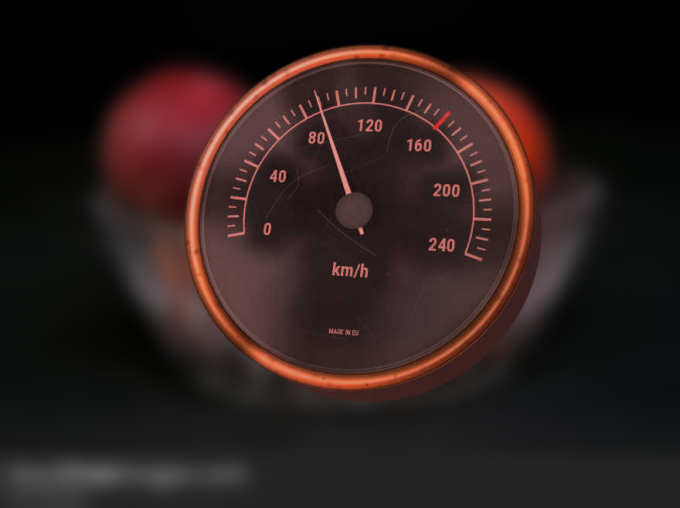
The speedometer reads 90 (km/h)
